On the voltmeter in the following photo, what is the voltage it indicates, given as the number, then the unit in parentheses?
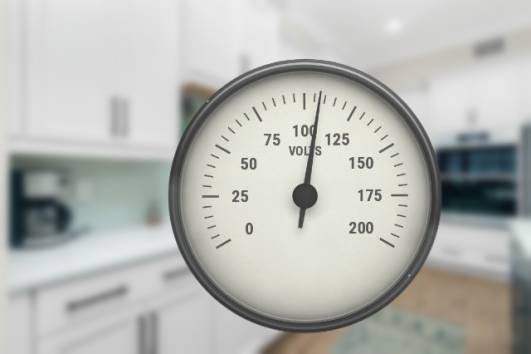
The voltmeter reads 107.5 (V)
